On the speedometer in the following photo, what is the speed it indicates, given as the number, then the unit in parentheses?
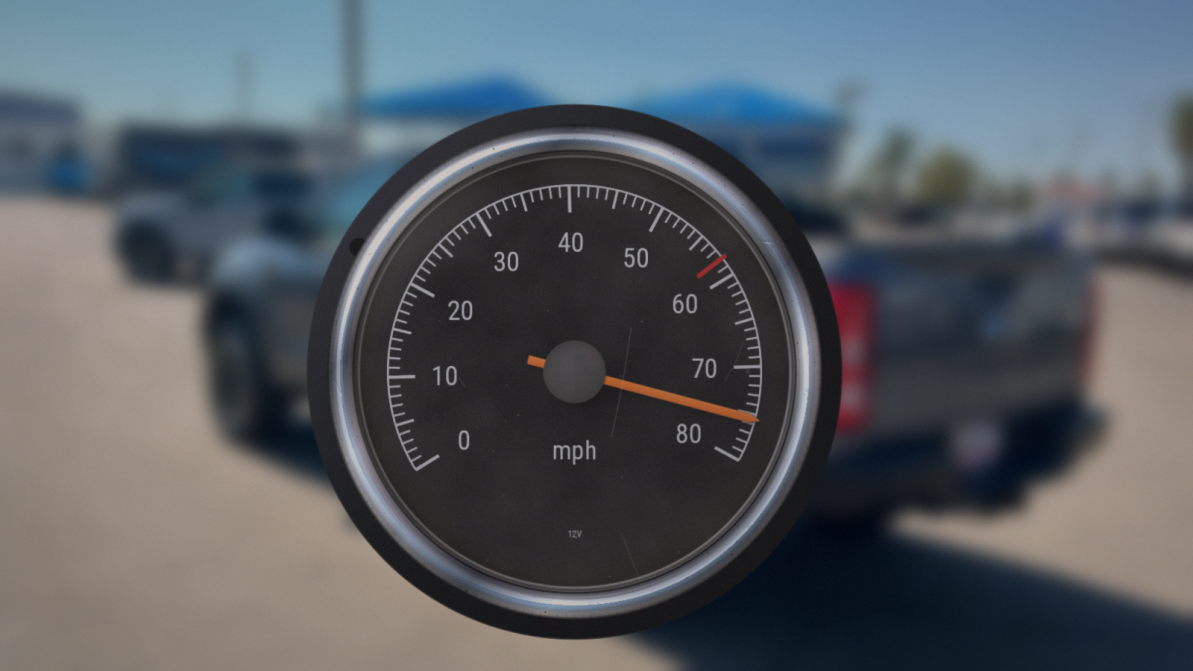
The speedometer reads 75.5 (mph)
